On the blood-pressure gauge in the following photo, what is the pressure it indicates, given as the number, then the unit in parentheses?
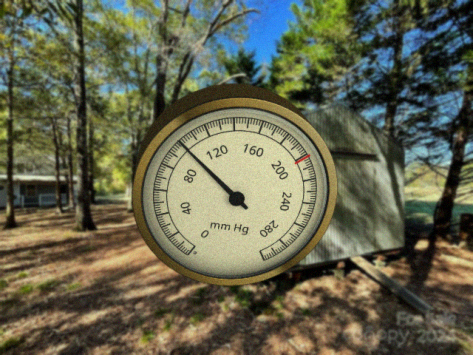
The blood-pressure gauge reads 100 (mmHg)
